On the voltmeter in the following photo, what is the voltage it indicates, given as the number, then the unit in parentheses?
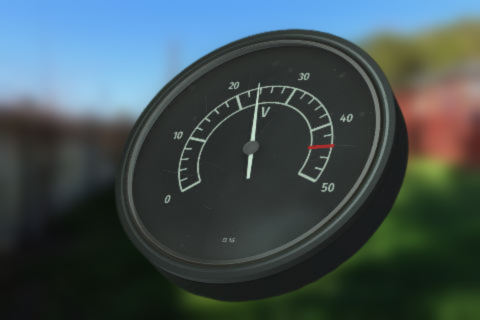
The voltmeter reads 24 (V)
